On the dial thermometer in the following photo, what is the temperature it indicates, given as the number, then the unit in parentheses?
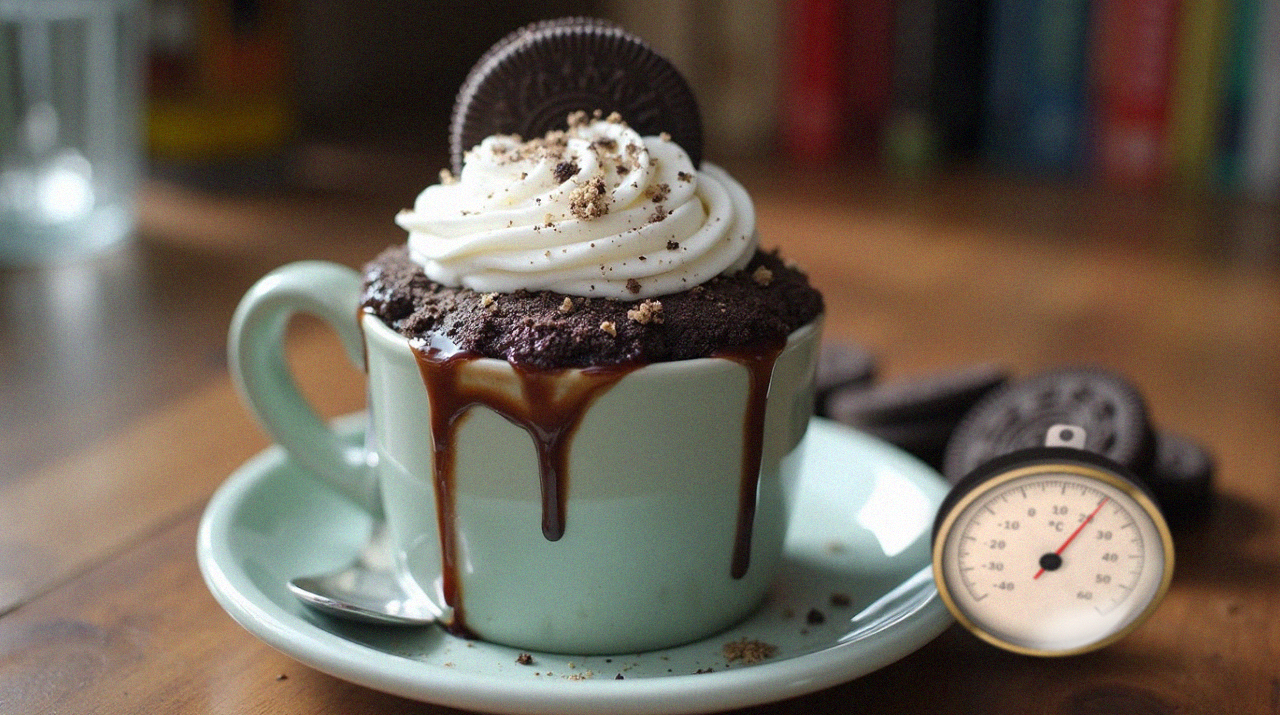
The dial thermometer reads 20 (°C)
